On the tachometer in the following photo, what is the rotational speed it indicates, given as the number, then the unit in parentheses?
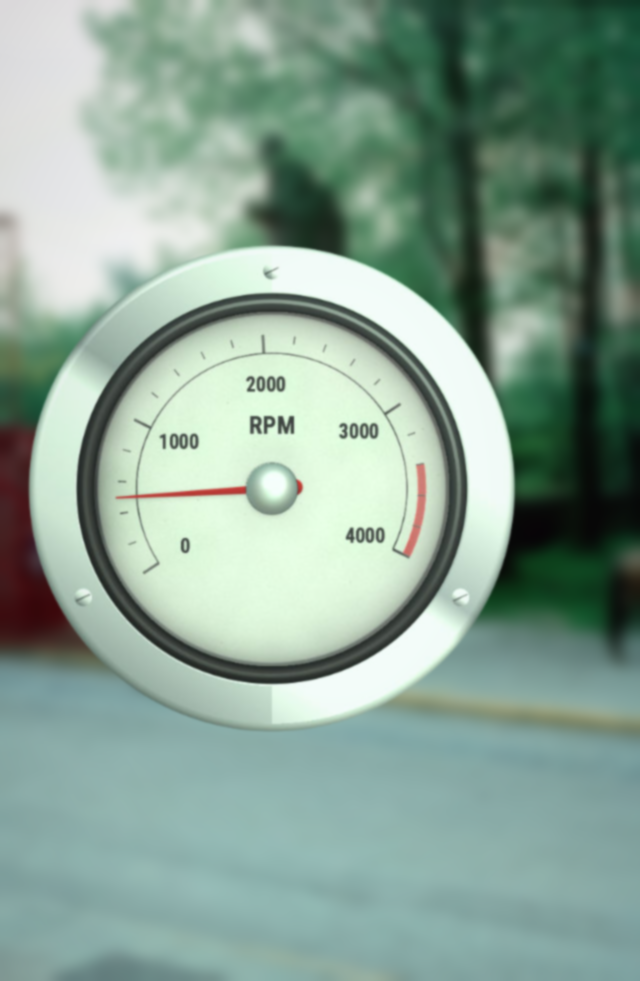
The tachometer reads 500 (rpm)
